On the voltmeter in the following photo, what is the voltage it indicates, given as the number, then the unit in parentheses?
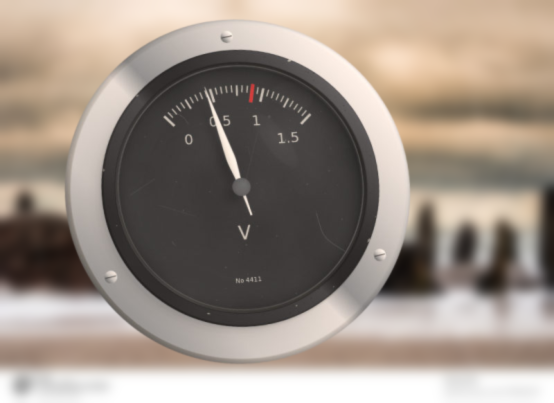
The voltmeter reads 0.45 (V)
